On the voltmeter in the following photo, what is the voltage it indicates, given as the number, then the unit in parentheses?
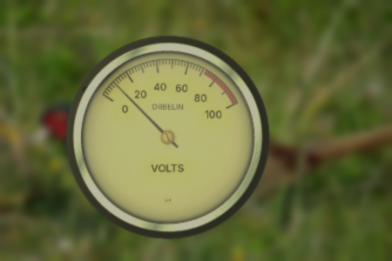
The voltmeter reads 10 (V)
